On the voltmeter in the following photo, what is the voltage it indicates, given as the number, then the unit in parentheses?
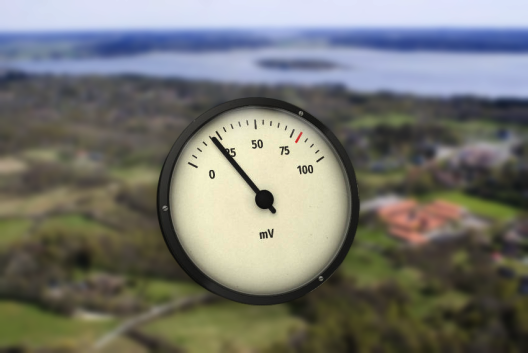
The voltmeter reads 20 (mV)
